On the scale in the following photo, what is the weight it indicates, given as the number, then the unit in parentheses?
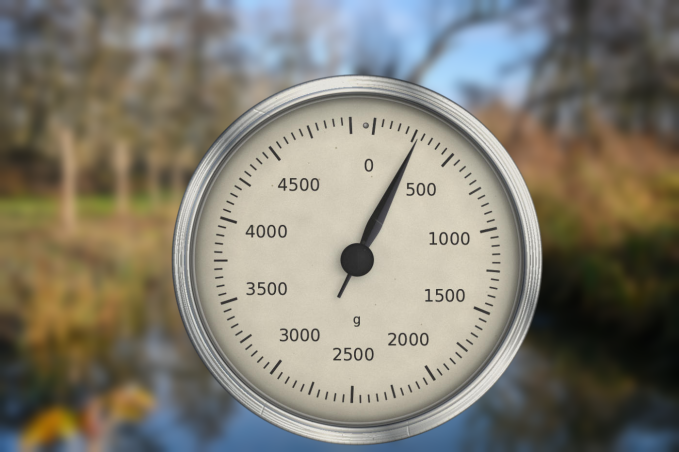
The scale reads 275 (g)
